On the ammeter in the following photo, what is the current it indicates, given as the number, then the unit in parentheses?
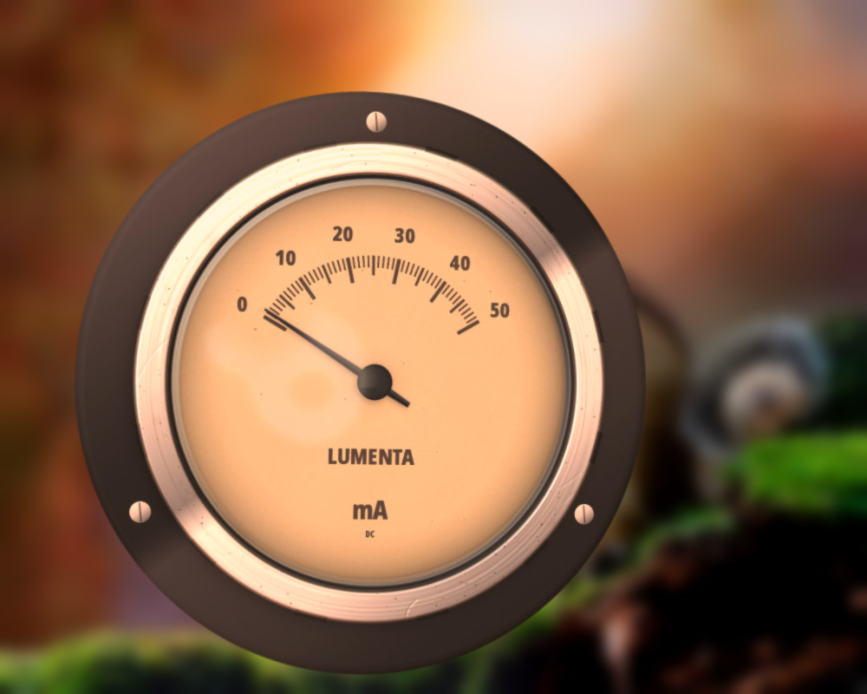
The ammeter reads 1 (mA)
